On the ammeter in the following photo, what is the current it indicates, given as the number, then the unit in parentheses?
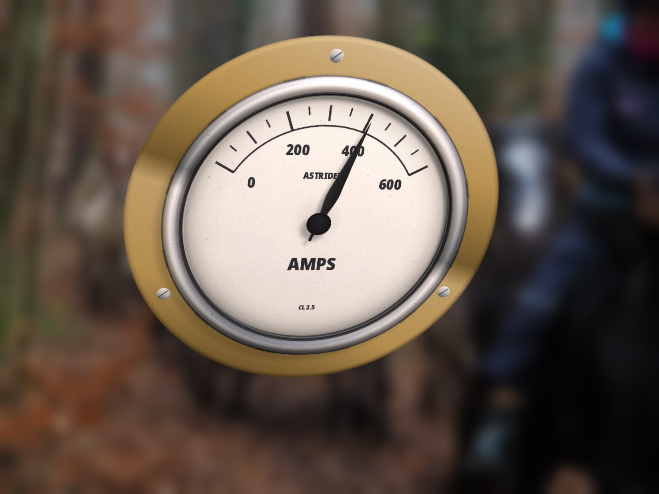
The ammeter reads 400 (A)
